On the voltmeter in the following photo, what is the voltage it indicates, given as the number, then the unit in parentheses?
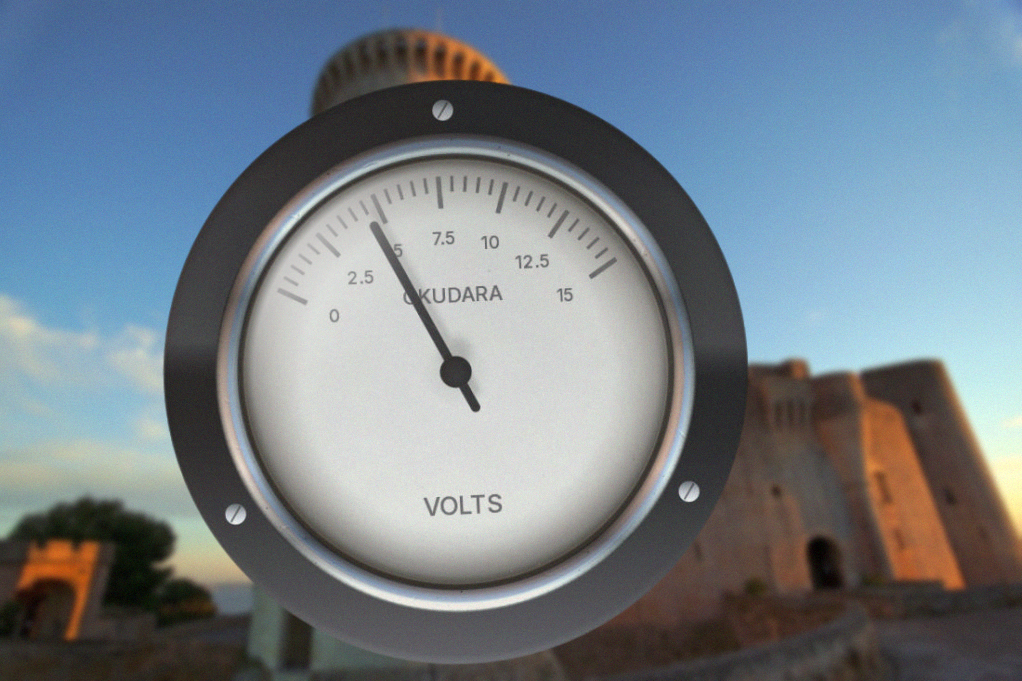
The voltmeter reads 4.5 (V)
